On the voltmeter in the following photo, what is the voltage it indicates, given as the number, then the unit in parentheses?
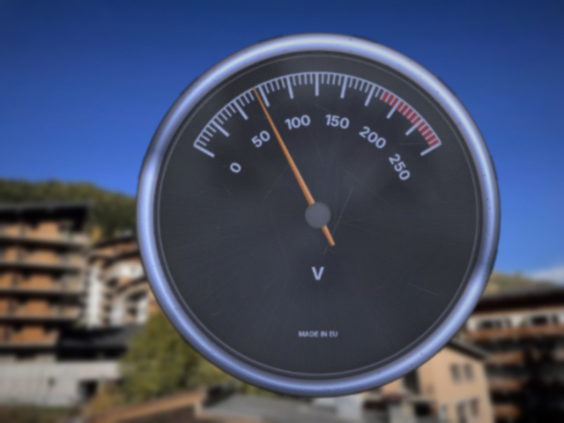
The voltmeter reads 70 (V)
